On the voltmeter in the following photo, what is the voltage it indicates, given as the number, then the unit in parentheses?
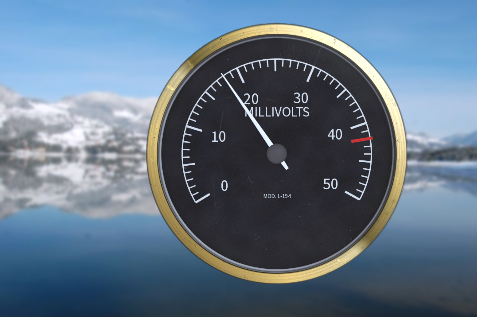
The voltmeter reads 18 (mV)
